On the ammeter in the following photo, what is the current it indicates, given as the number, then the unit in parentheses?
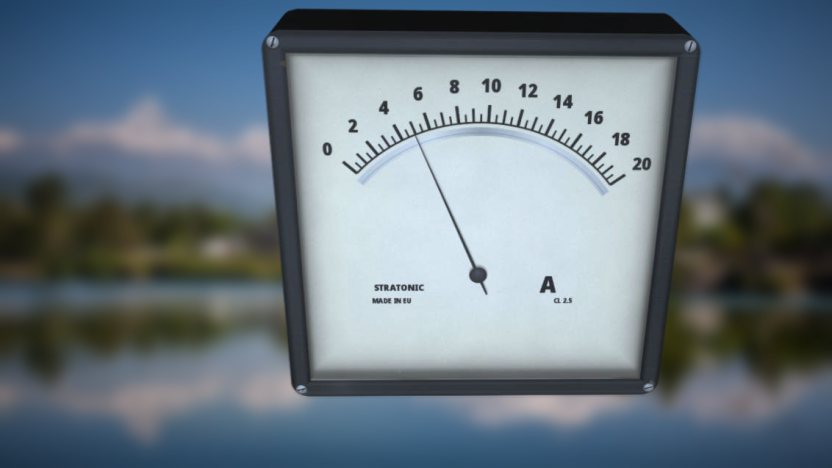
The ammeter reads 5 (A)
